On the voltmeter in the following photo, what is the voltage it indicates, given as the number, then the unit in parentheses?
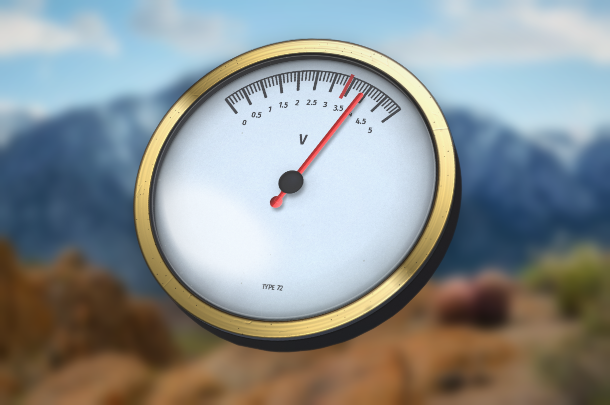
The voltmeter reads 4 (V)
